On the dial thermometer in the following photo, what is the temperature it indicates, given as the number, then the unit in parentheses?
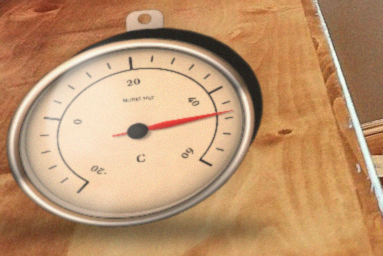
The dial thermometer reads 46 (°C)
